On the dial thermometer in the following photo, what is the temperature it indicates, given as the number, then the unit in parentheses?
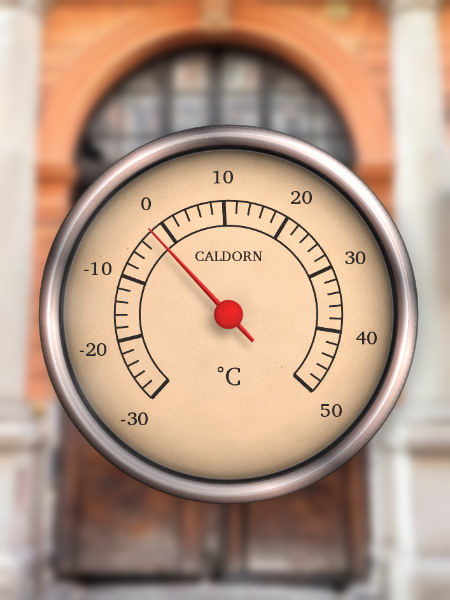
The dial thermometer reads -2 (°C)
